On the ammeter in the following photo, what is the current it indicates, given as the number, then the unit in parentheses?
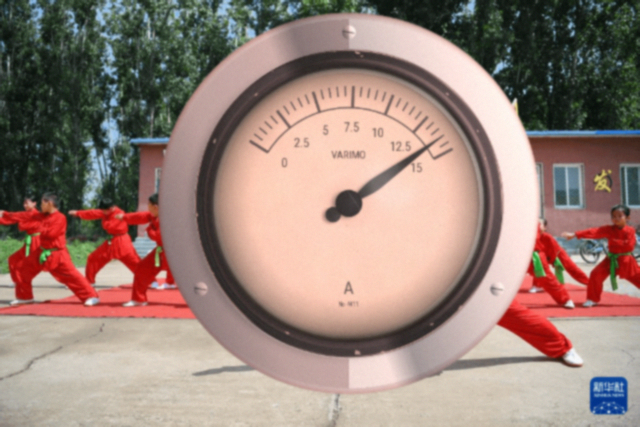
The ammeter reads 14 (A)
